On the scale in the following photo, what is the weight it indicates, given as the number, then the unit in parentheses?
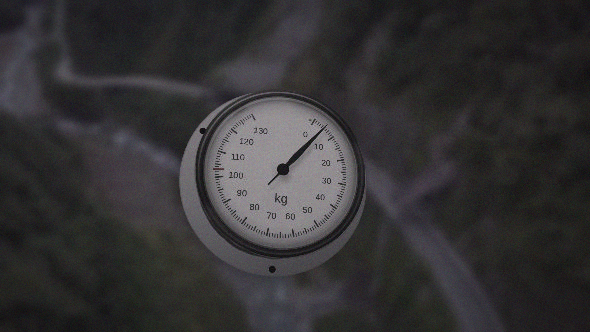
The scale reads 5 (kg)
